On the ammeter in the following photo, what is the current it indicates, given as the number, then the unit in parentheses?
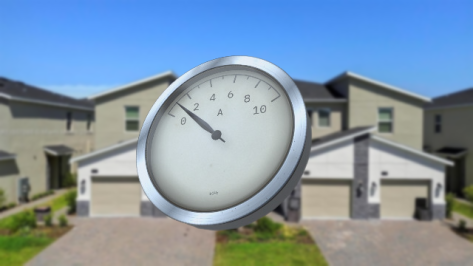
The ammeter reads 1 (A)
